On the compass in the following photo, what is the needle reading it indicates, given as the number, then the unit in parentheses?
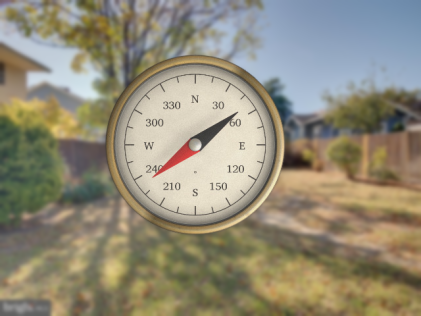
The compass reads 232.5 (°)
